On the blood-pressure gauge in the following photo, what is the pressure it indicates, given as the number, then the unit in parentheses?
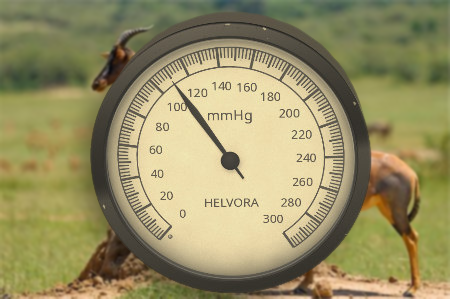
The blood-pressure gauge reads 110 (mmHg)
